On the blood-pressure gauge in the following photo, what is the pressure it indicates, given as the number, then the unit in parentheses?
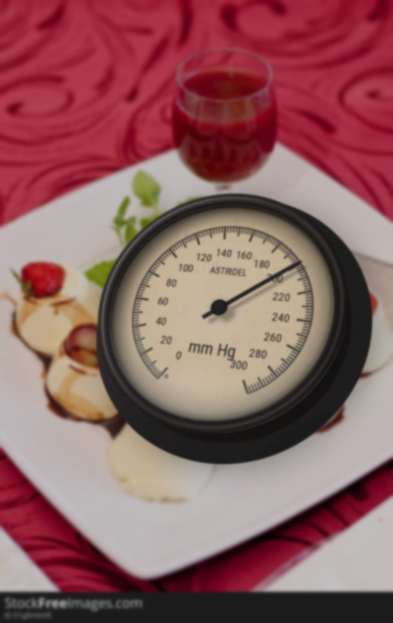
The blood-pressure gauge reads 200 (mmHg)
